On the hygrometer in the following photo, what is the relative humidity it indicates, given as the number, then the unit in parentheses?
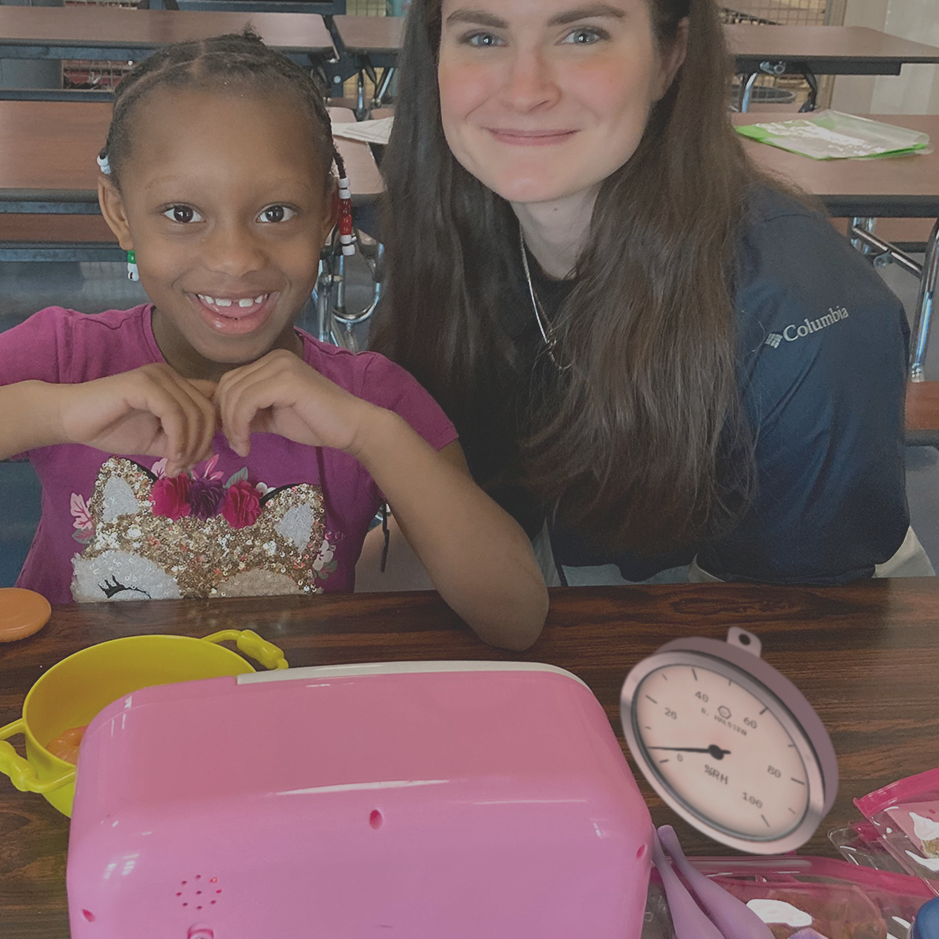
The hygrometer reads 5 (%)
